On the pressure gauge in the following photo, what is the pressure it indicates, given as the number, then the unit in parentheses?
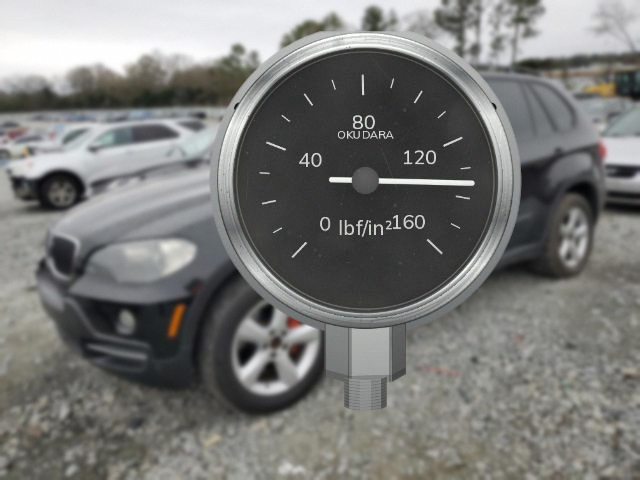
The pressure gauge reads 135 (psi)
